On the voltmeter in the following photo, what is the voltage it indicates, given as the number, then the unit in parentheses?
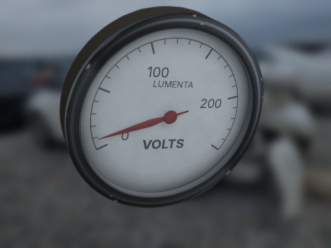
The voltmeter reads 10 (V)
